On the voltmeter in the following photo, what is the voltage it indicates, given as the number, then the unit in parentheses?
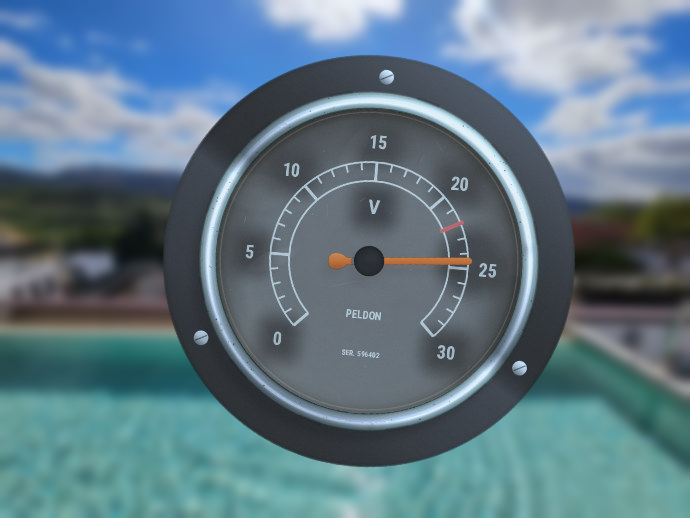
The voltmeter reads 24.5 (V)
